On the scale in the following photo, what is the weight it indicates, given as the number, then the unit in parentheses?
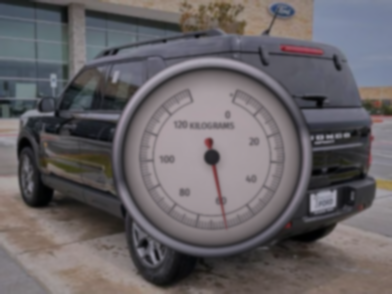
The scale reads 60 (kg)
